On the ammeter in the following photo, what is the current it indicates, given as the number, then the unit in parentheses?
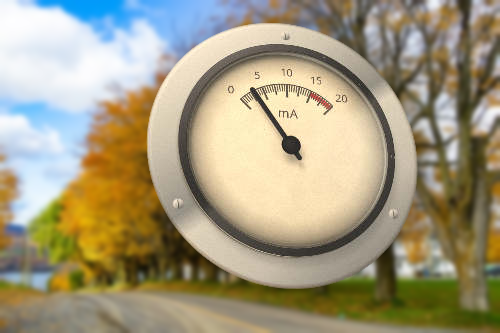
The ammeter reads 2.5 (mA)
